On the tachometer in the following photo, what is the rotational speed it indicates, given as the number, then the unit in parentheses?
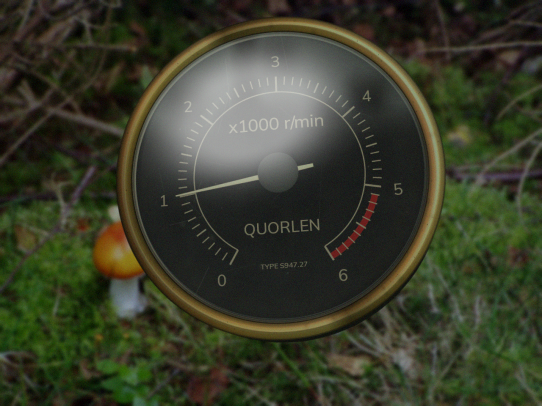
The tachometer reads 1000 (rpm)
